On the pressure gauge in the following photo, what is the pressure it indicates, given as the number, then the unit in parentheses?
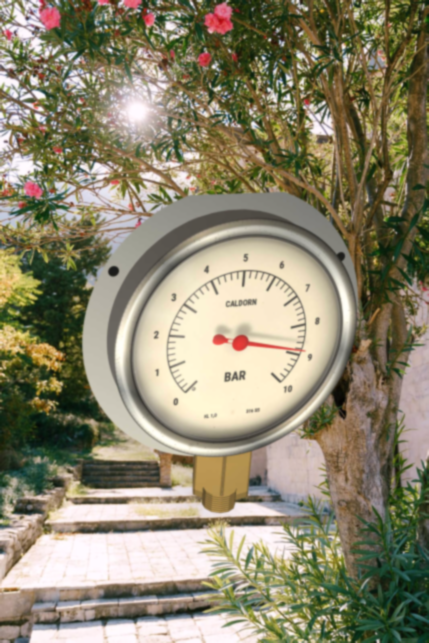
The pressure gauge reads 8.8 (bar)
